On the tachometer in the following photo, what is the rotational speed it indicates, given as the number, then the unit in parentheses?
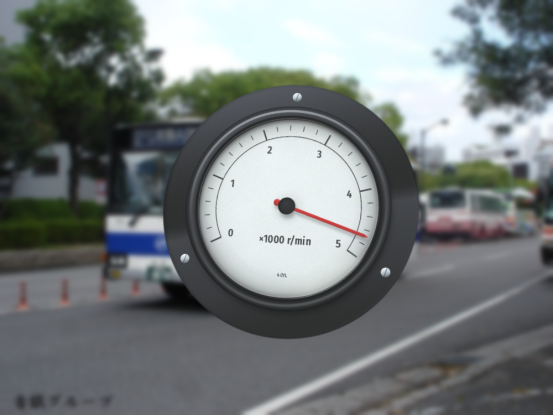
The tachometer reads 4700 (rpm)
